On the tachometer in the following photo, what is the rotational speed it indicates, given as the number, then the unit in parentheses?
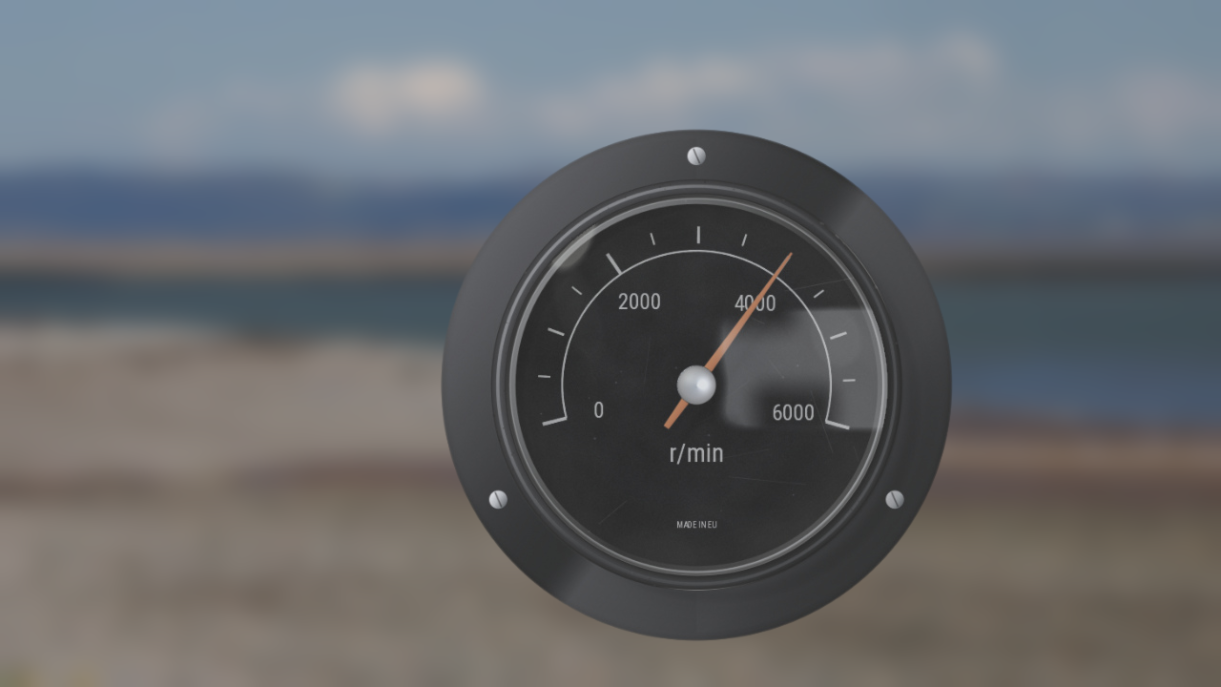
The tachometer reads 4000 (rpm)
